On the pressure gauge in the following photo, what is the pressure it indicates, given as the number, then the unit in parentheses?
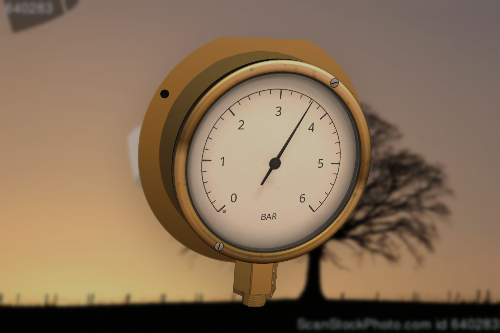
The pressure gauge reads 3.6 (bar)
